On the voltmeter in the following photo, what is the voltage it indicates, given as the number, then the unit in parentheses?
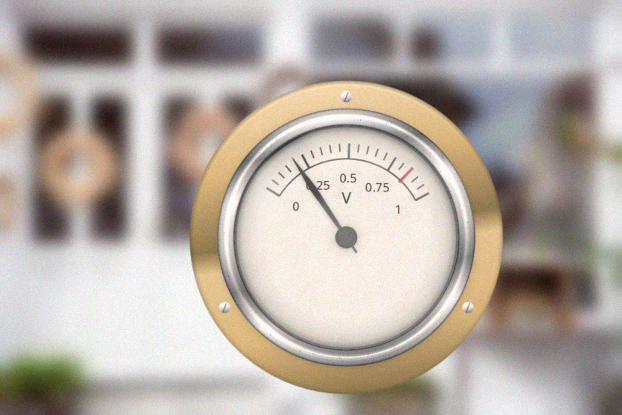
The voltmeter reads 0.2 (V)
